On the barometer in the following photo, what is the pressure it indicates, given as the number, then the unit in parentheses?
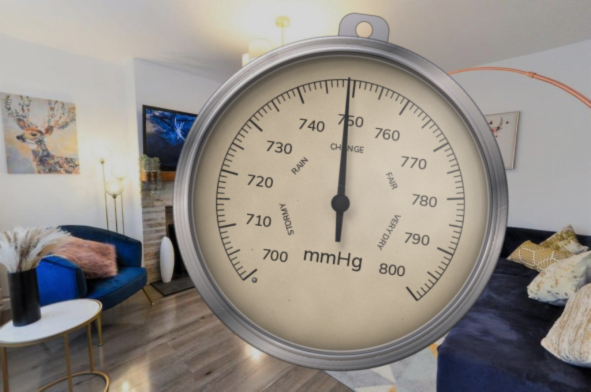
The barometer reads 749 (mmHg)
